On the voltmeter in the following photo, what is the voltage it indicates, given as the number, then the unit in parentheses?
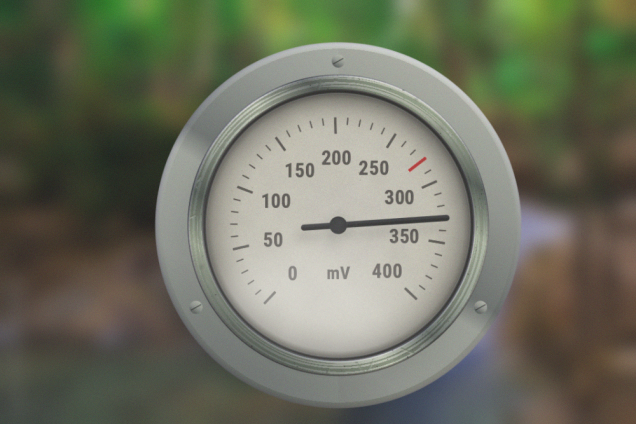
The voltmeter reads 330 (mV)
